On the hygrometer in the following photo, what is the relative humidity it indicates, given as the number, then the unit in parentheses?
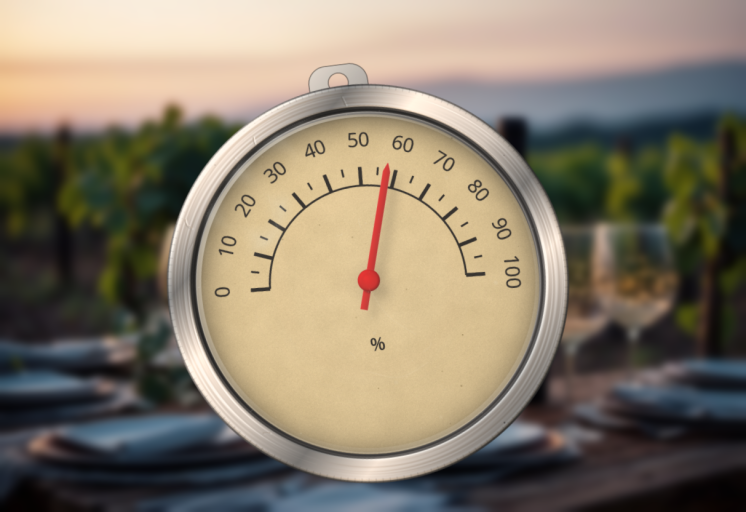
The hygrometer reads 57.5 (%)
